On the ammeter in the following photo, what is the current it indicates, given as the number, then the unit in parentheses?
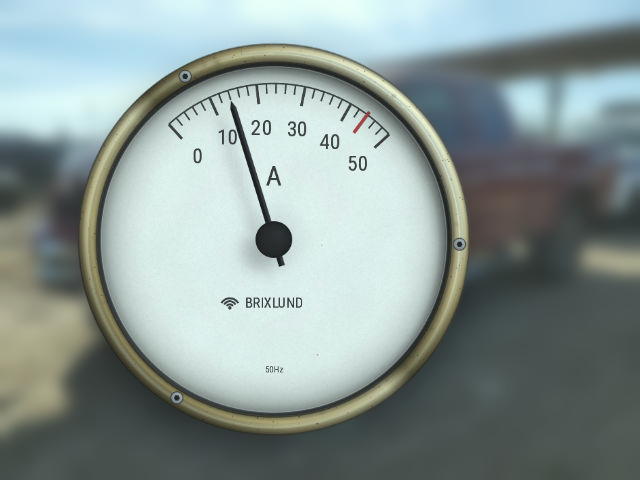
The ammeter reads 14 (A)
